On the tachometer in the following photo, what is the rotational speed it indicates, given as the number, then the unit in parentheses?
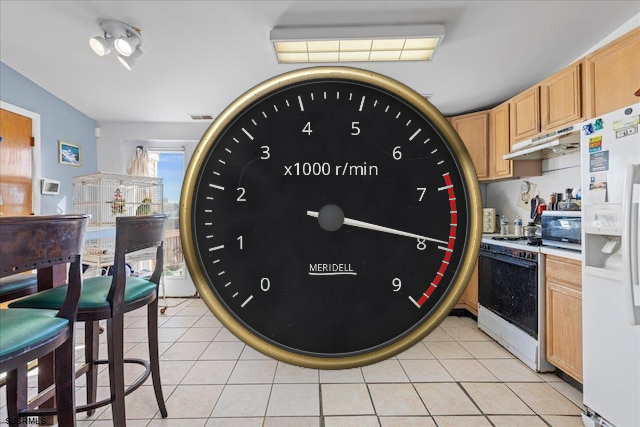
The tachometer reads 7900 (rpm)
